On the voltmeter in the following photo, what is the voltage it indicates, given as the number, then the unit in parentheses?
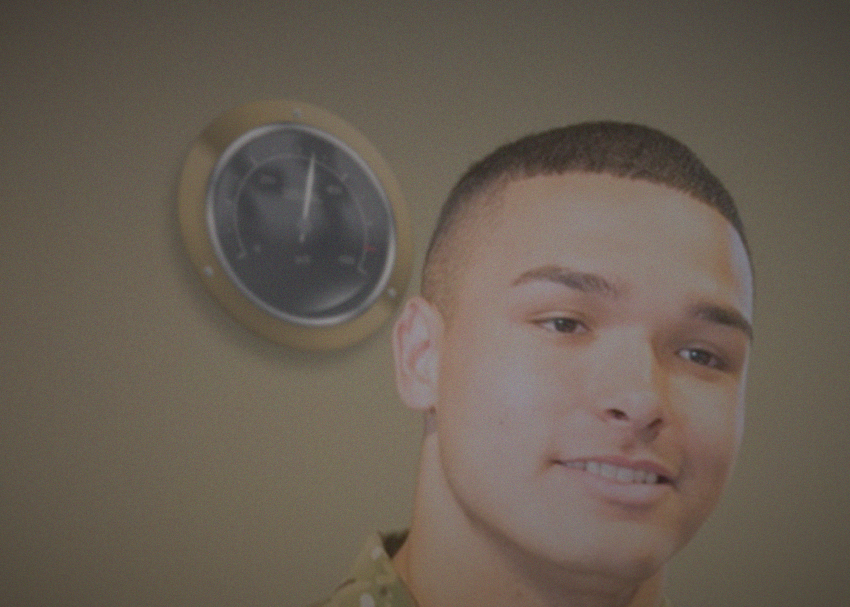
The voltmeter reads 325 (mV)
